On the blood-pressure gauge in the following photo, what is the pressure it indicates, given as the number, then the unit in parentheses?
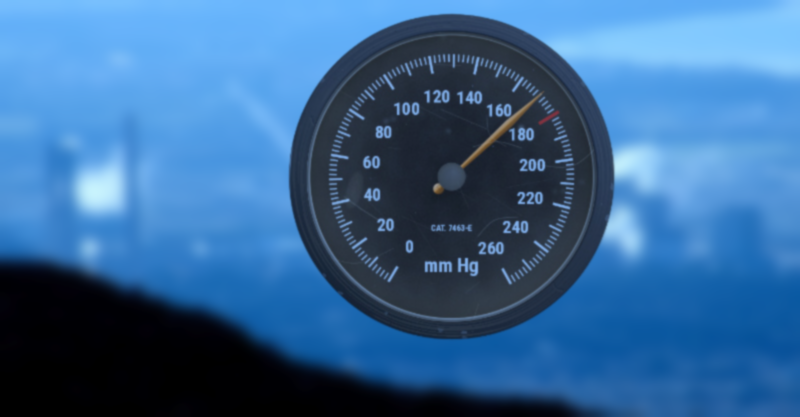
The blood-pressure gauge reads 170 (mmHg)
